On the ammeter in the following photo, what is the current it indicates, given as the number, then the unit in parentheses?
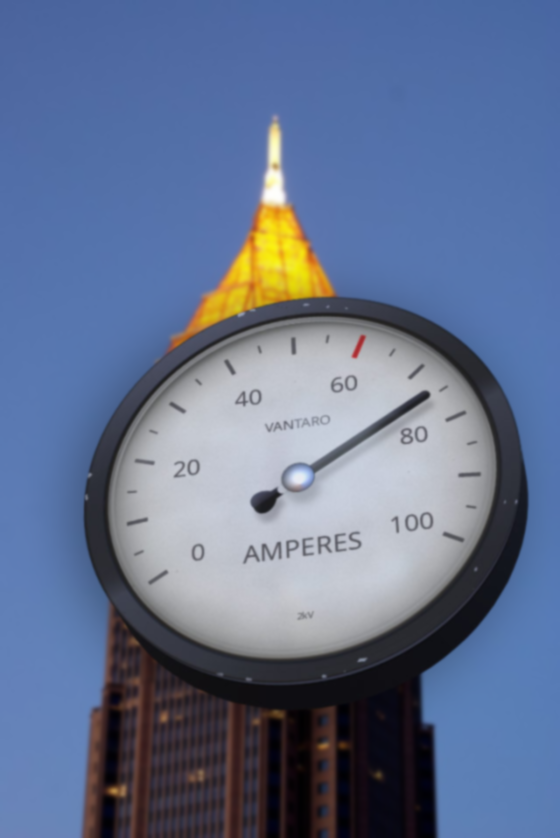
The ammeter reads 75 (A)
